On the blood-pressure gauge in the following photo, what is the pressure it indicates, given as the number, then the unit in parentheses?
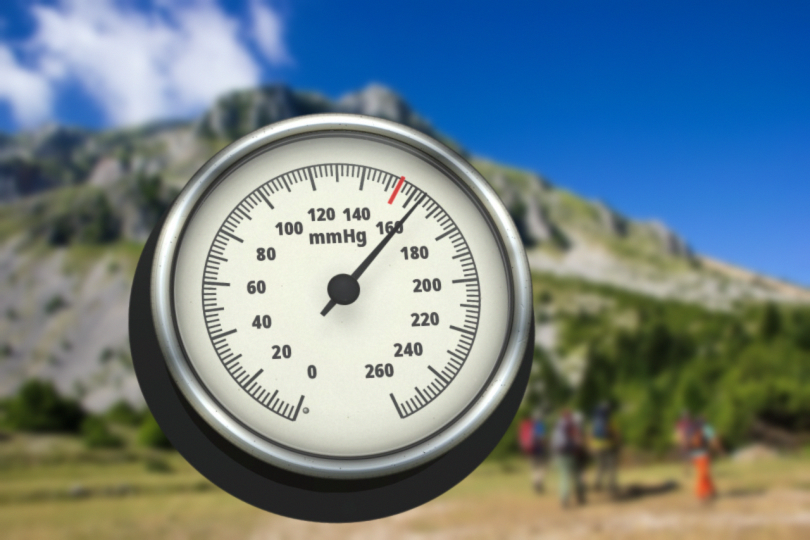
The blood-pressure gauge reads 164 (mmHg)
